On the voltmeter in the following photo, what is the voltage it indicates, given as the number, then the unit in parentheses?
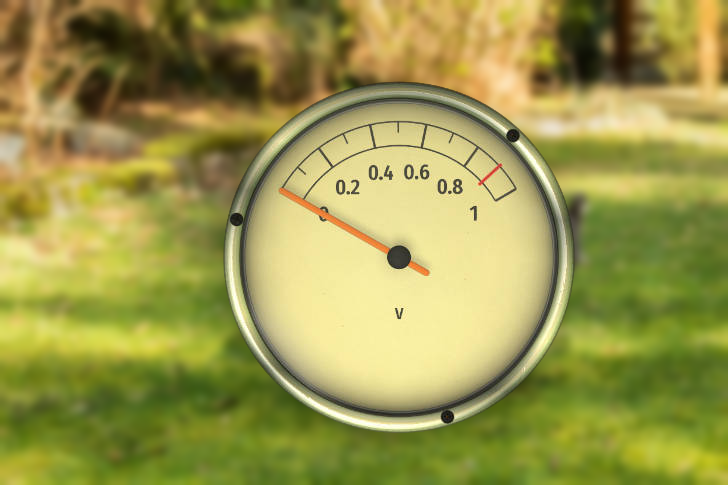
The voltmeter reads 0 (V)
